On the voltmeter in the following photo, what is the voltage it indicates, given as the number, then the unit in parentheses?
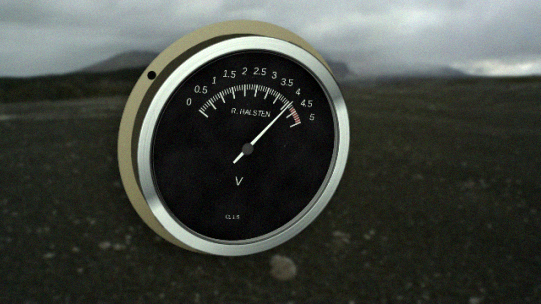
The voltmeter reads 4 (V)
